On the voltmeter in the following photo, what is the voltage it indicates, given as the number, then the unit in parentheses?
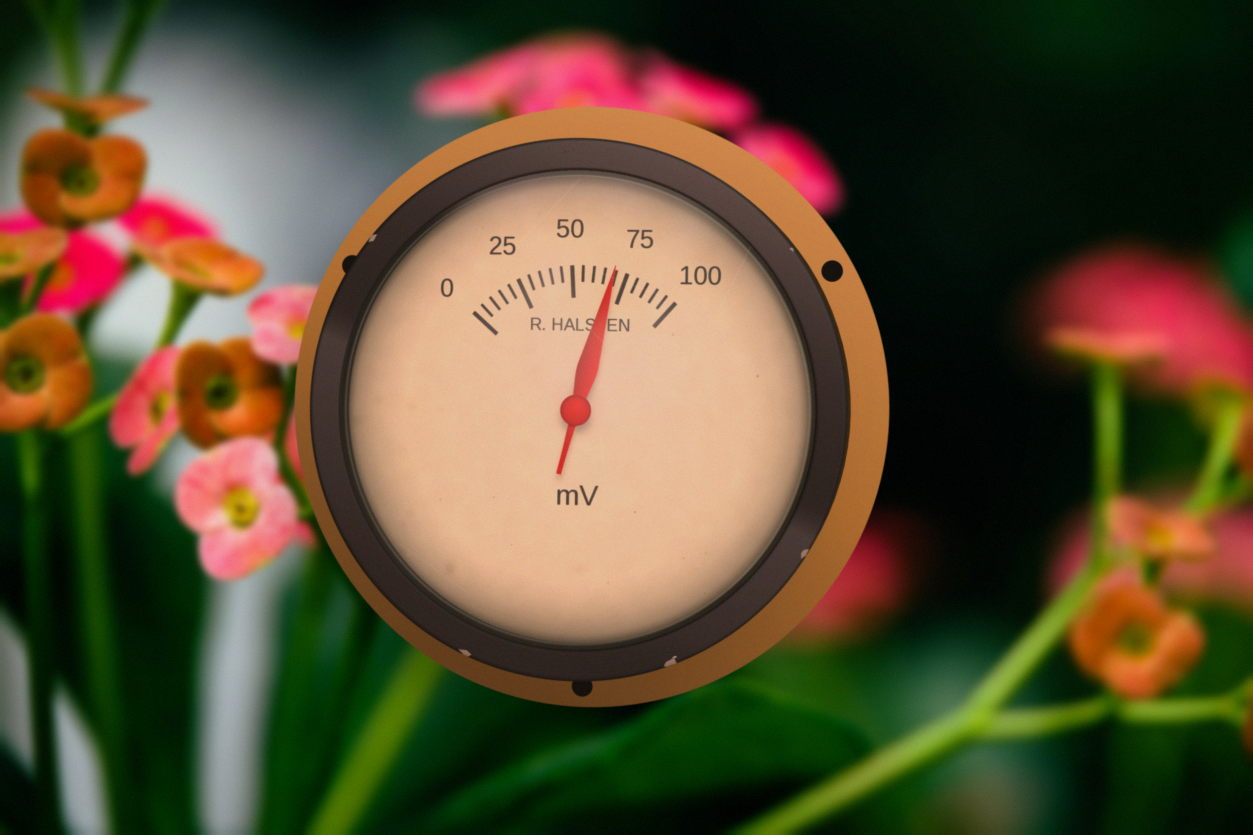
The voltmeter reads 70 (mV)
